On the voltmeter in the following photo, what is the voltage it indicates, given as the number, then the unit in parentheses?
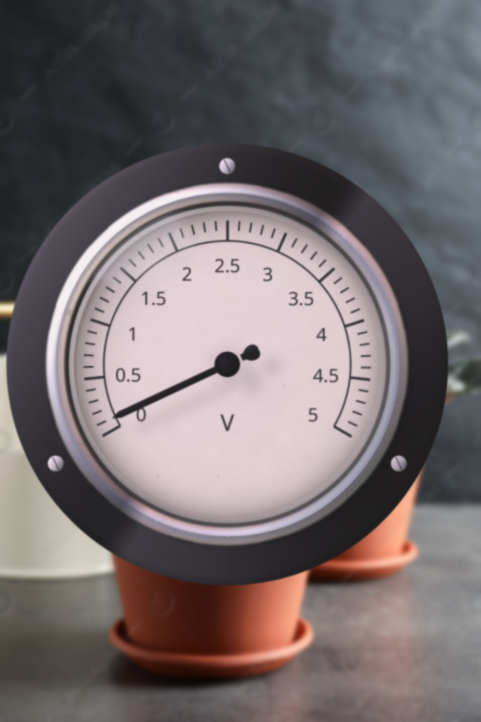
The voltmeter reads 0.1 (V)
